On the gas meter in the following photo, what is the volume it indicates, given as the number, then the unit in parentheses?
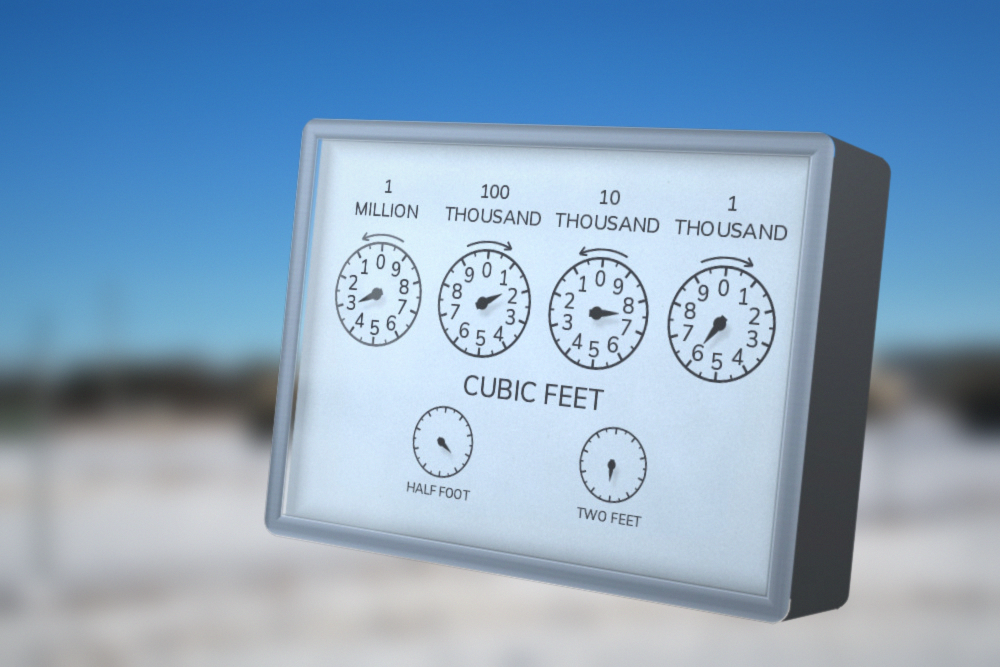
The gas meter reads 317600 (ft³)
